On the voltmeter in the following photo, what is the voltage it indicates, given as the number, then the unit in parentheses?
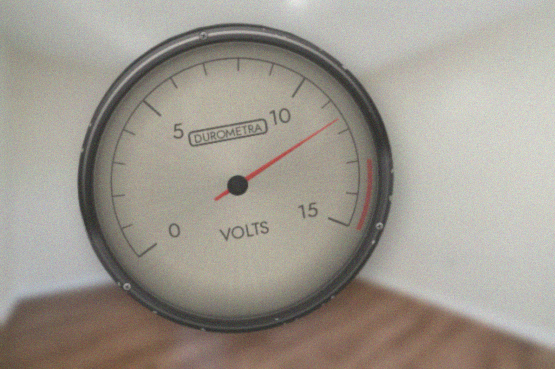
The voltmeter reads 11.5 (V)
